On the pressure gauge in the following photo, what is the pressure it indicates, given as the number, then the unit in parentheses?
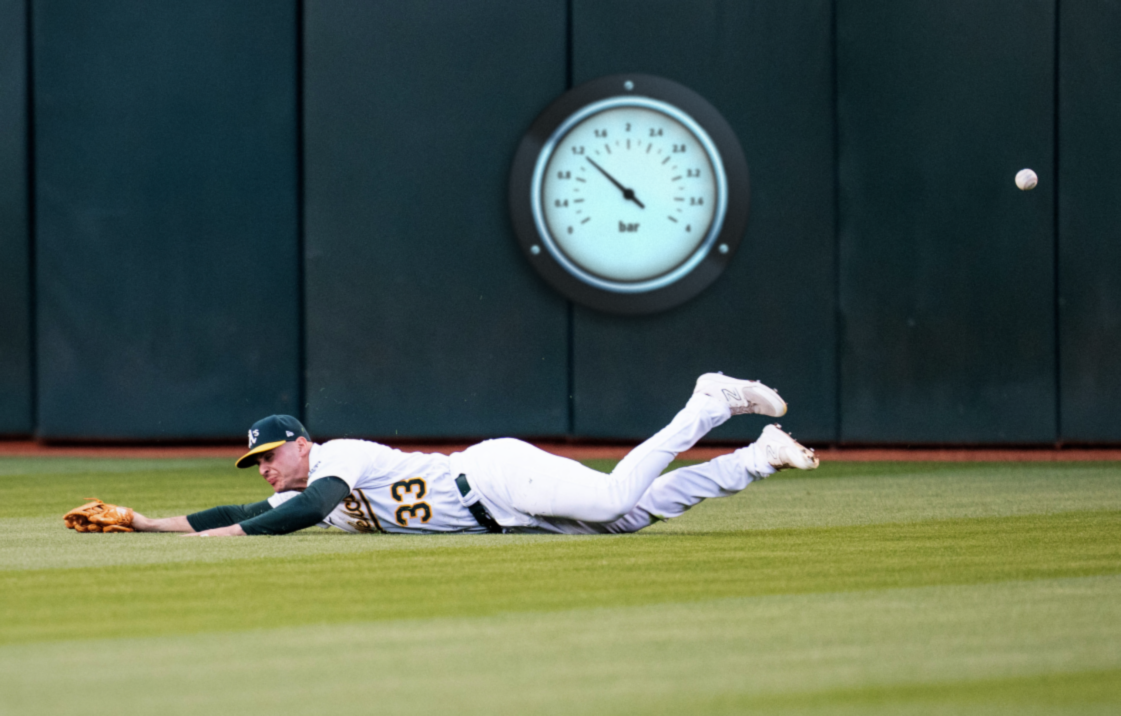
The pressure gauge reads 1.2 (bar)
